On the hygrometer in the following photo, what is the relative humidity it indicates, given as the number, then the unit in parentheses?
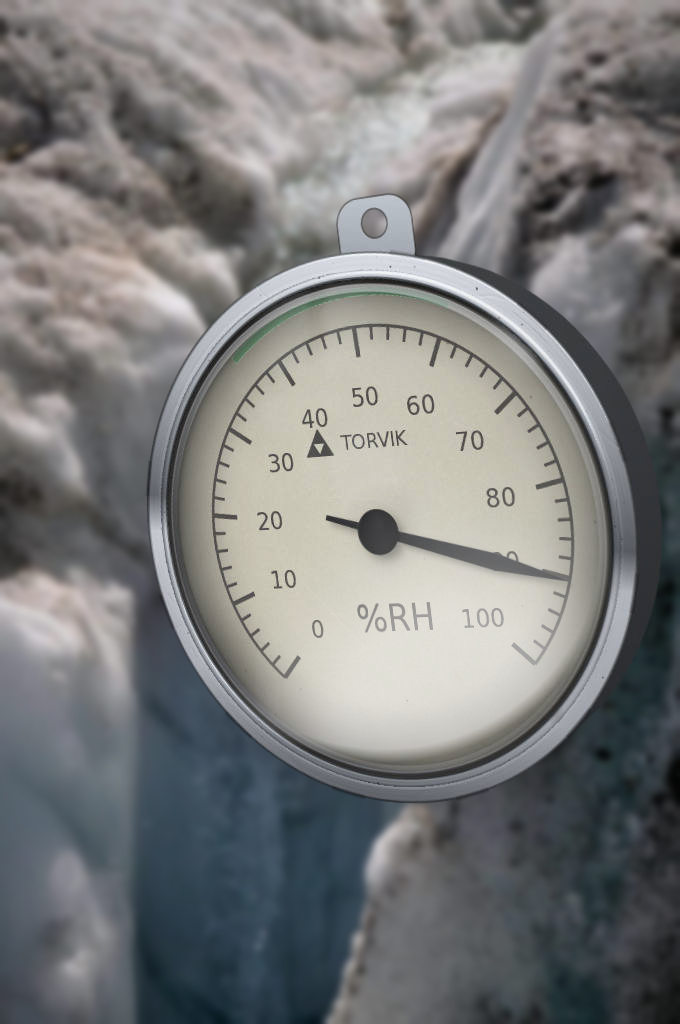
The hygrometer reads 90 (%)
